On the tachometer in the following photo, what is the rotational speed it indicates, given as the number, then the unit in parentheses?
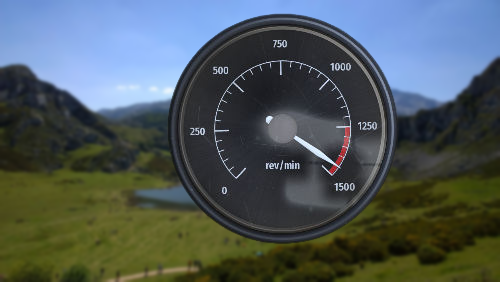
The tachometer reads 1450 (rpm)
